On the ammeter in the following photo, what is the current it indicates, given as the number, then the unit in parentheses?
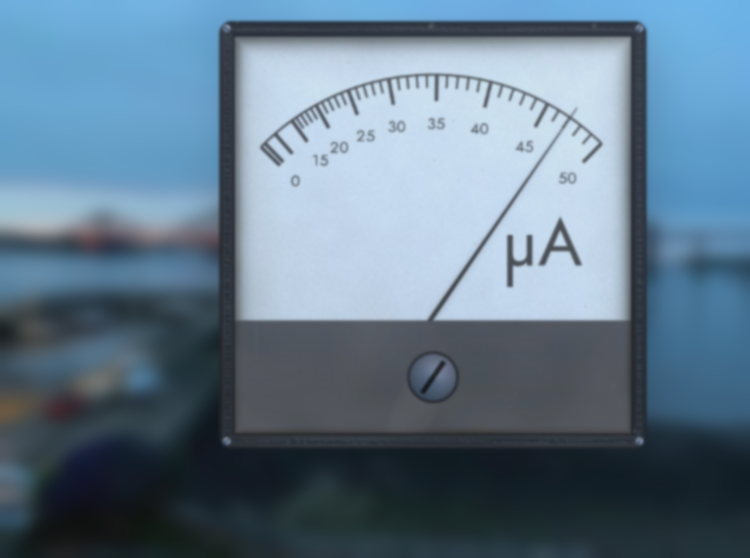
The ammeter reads 47 (µA)
